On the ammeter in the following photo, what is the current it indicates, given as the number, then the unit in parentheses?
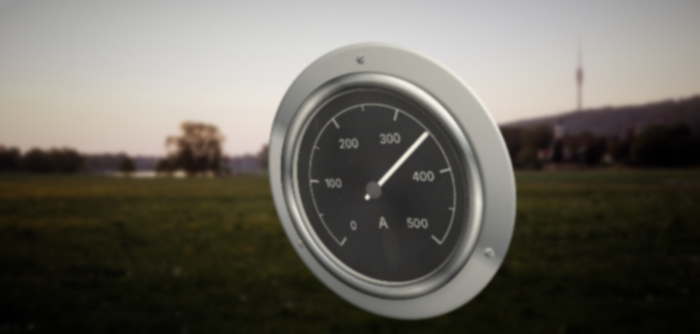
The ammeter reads 350 (A)
